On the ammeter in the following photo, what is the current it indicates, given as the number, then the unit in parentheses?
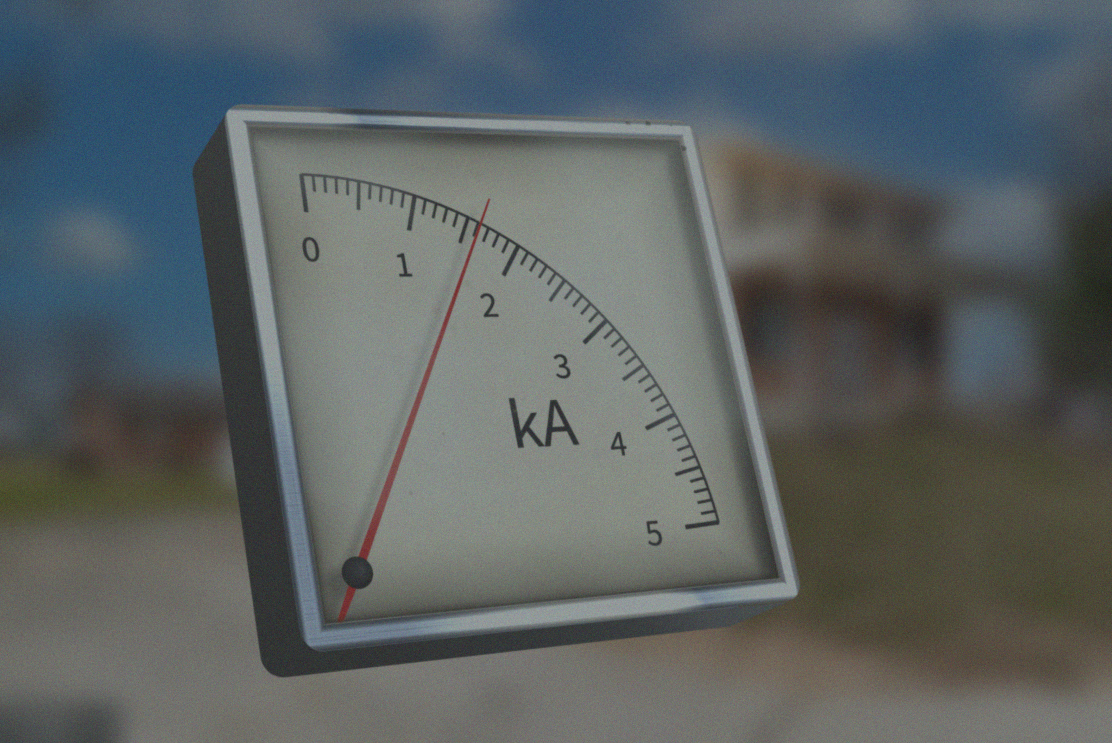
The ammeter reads 1.6 (kA)
